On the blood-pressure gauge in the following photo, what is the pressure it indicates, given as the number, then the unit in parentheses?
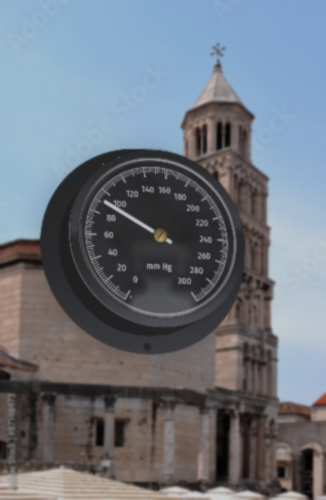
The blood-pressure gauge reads 90 (mmHg)
